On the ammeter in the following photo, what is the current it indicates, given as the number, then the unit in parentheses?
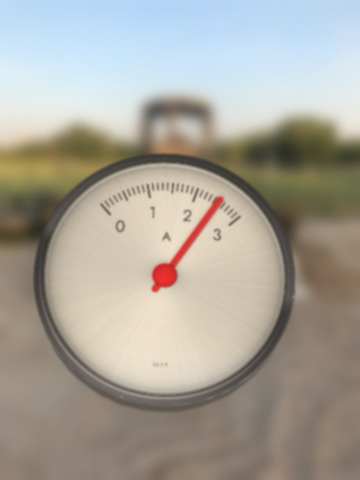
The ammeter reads 2.5 (A)
